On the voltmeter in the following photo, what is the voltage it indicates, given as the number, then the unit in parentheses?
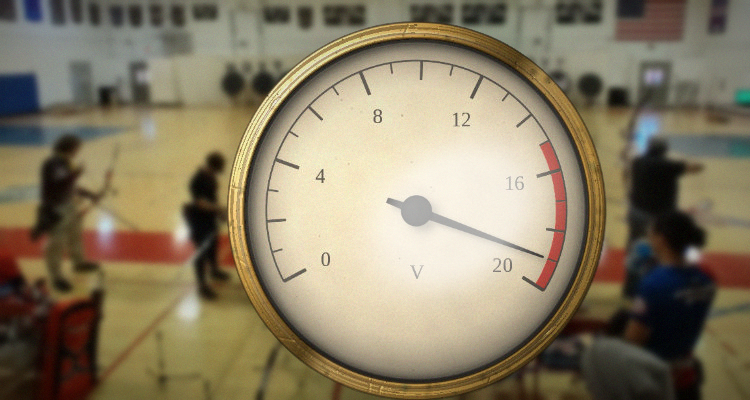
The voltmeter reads 19 (V)
